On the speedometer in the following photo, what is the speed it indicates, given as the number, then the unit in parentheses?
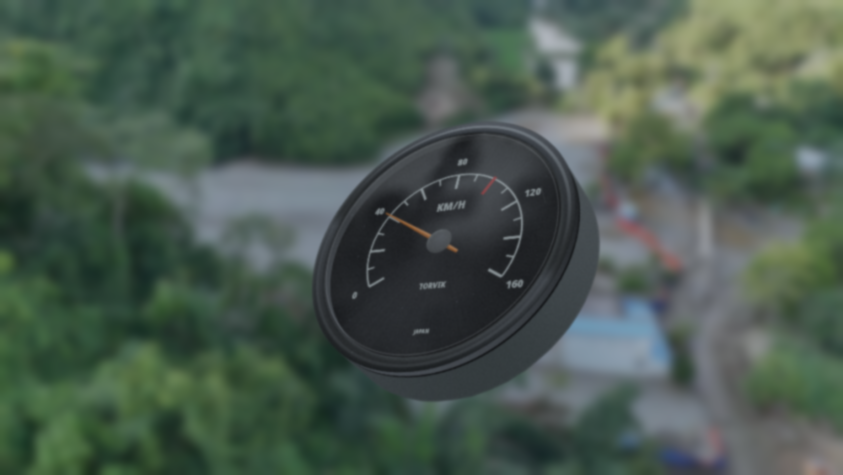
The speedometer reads 40 (km/h)
